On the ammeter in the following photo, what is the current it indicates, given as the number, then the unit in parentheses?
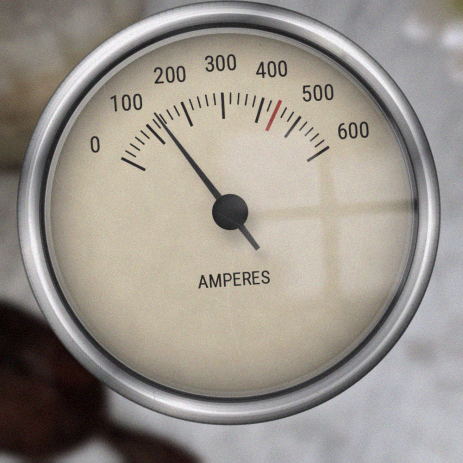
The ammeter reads 130 (A)
